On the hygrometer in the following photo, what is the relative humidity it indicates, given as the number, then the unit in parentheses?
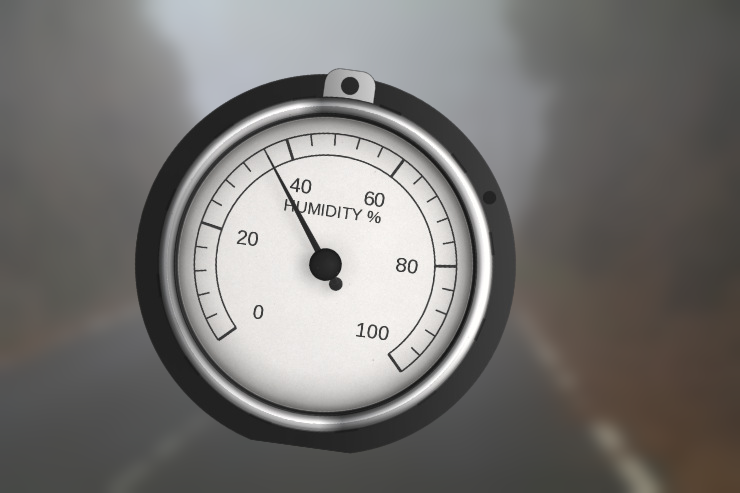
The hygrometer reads 36 (%)
